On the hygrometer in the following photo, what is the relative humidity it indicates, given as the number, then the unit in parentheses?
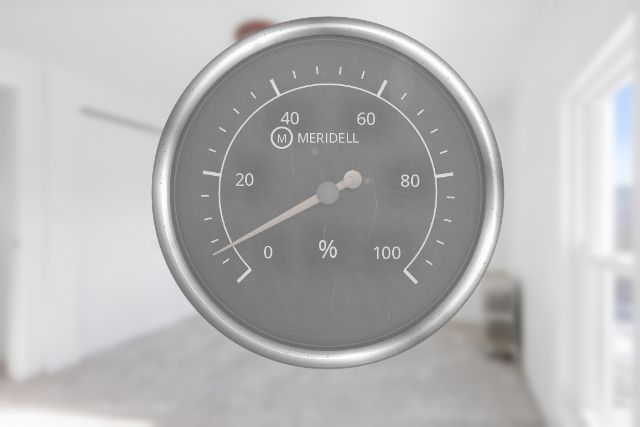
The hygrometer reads 6 (%)
